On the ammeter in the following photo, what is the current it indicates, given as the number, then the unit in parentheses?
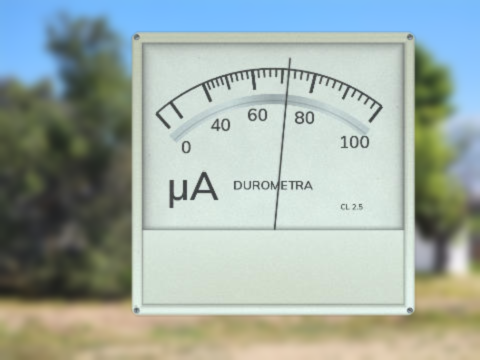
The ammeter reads 72 (µA)
